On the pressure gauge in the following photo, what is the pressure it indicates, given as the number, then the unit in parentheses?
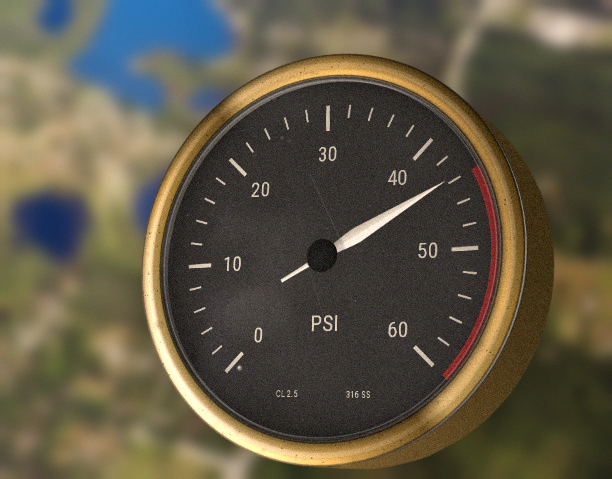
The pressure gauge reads 44 (psi)
